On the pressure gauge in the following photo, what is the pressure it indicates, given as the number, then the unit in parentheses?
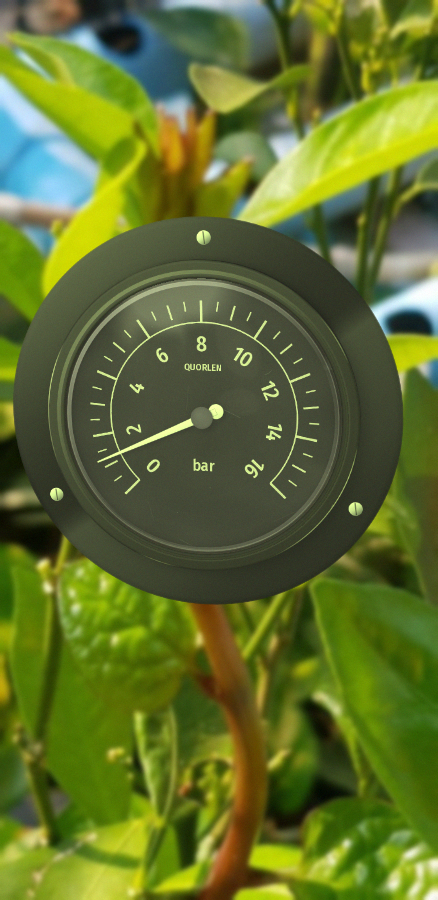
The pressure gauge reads 1.25 (bar)
